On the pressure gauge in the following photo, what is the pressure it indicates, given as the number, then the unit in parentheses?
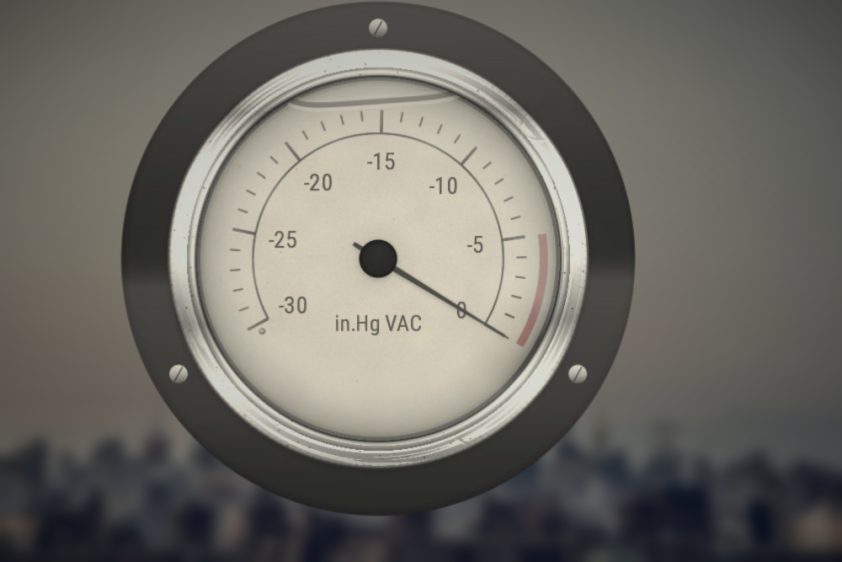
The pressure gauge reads 0 (inHg)
